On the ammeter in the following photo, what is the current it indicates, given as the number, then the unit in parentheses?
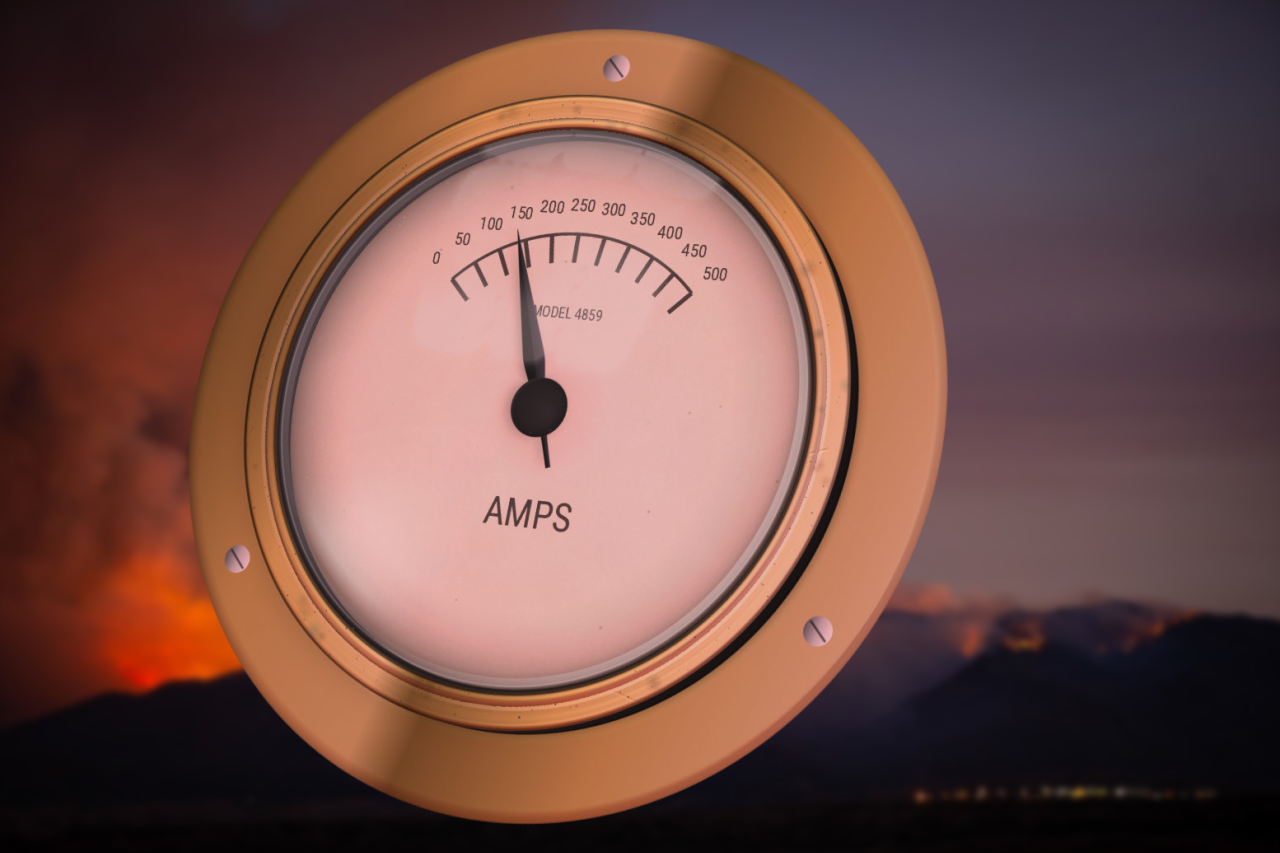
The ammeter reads 150 (A)
